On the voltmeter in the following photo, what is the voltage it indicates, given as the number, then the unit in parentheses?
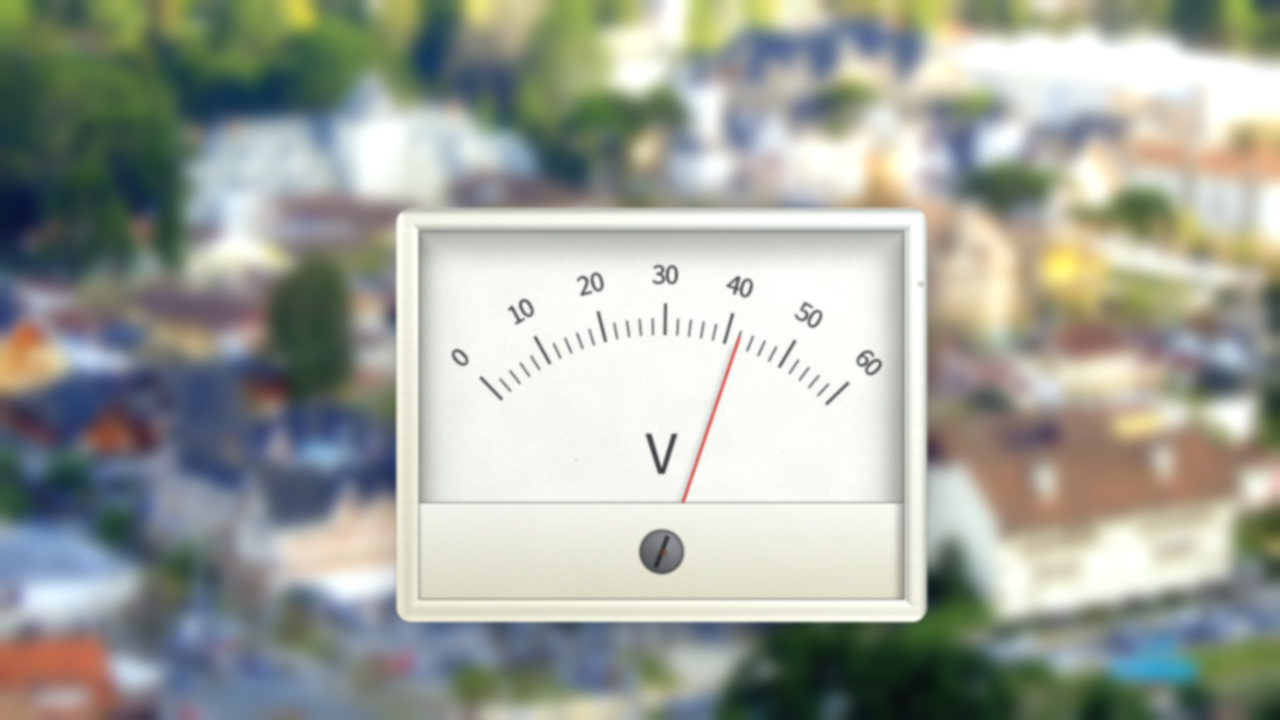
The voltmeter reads 42 (V)
